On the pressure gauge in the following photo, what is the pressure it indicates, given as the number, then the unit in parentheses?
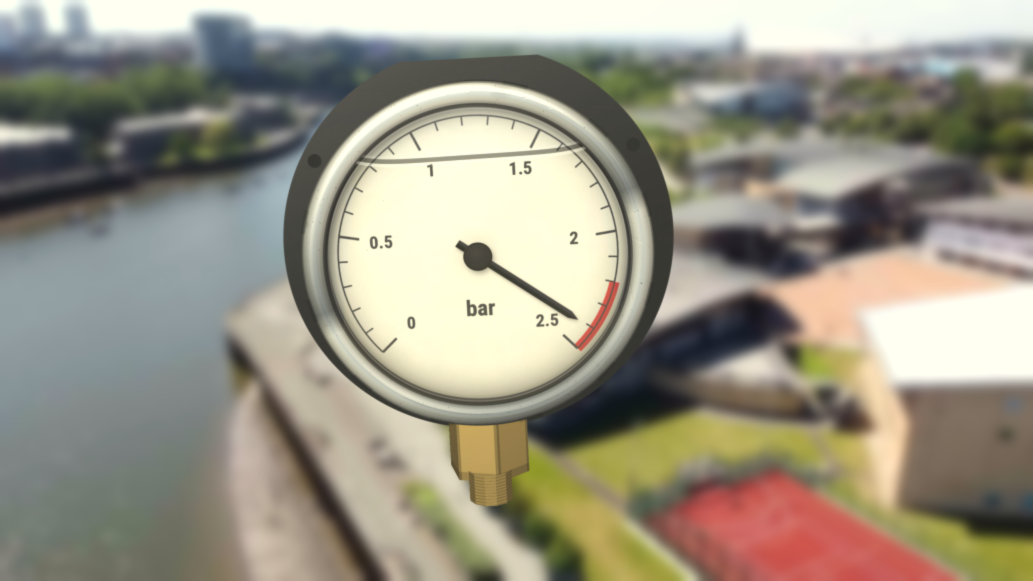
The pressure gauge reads 2.4 (bar)
